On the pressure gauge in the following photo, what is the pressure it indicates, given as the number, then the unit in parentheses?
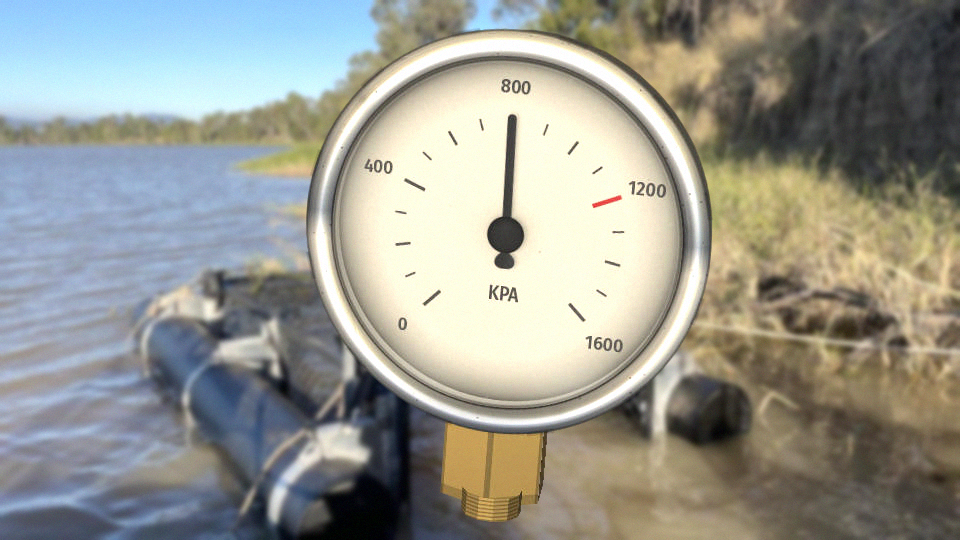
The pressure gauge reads 800 (kPa)
